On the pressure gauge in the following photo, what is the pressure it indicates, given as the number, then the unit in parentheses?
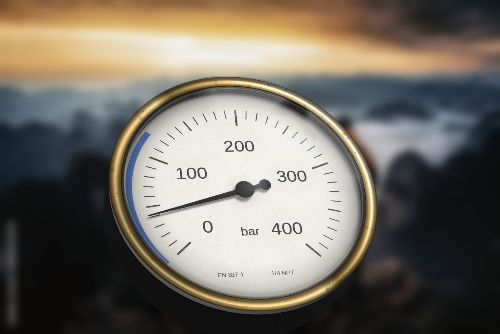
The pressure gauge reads 40 (bar)
